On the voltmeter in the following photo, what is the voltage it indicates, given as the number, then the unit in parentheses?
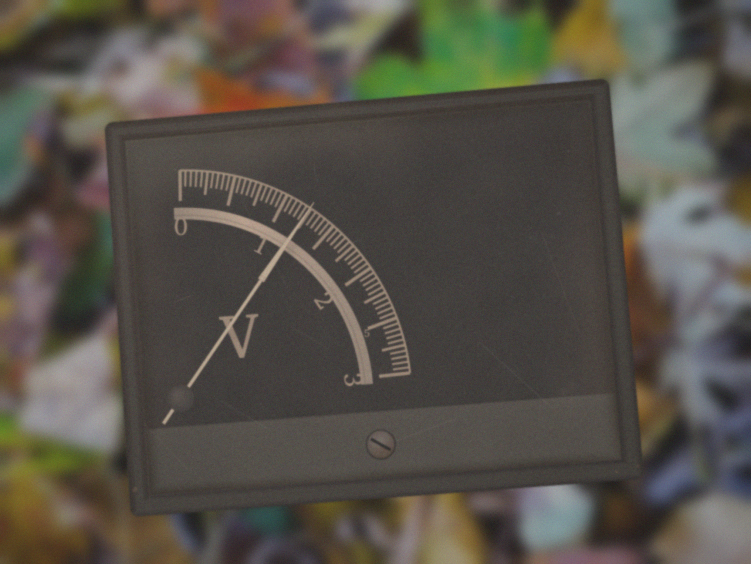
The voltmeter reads 1.25 (V)
